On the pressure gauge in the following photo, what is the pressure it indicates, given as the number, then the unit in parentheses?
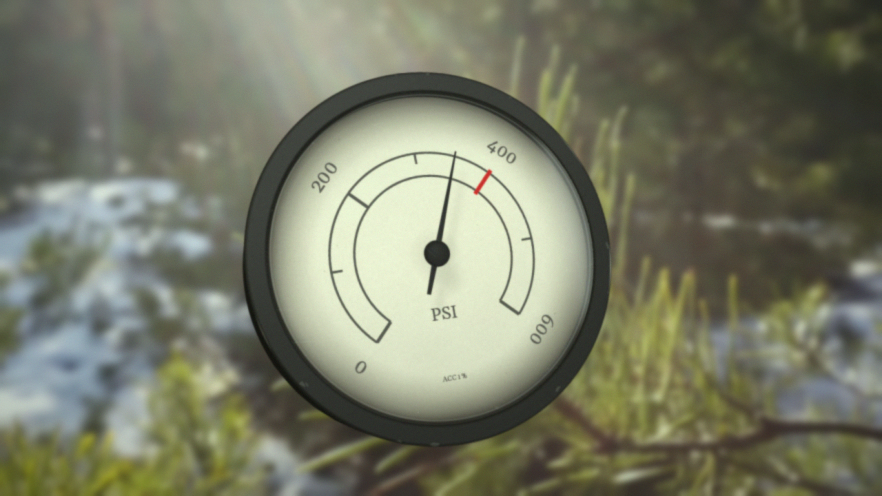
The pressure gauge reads 350 (psi)
